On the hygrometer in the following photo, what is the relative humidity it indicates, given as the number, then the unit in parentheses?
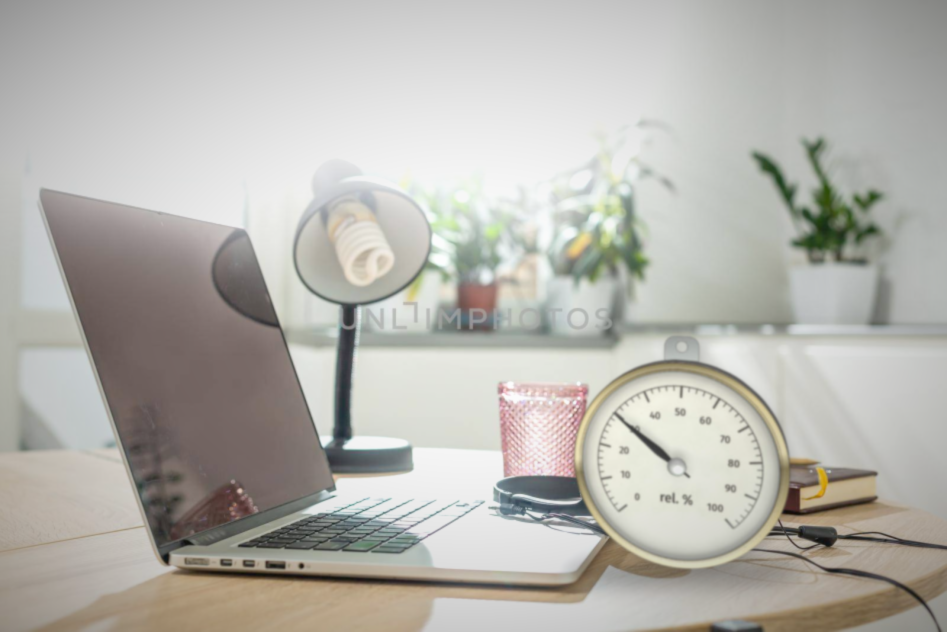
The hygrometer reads 30 (%)
